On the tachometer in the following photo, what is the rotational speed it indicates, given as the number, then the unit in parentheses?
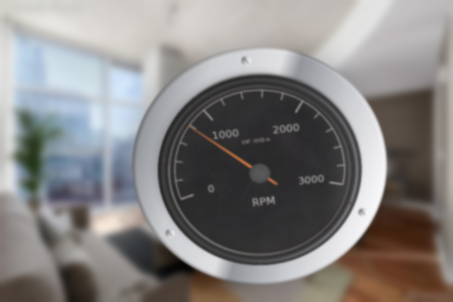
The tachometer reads 800 (rpm)
